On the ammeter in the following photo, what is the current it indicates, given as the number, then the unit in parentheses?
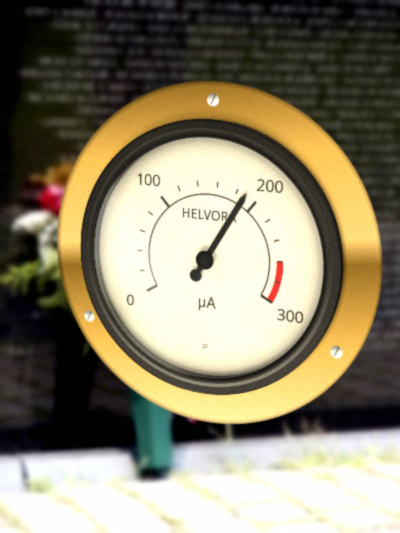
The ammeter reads 190 (µA)
